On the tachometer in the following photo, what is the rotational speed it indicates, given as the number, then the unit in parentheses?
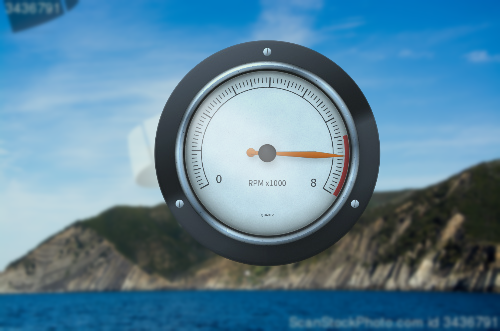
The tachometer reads 7000 (rpm)
